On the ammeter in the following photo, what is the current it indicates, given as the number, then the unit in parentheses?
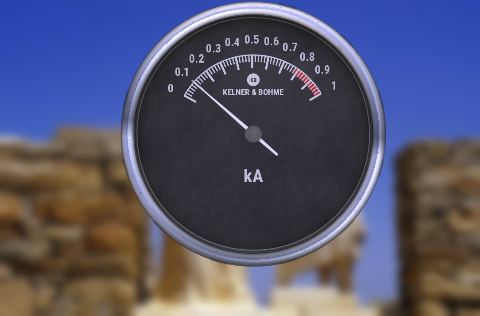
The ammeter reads 0.1 (kA)
